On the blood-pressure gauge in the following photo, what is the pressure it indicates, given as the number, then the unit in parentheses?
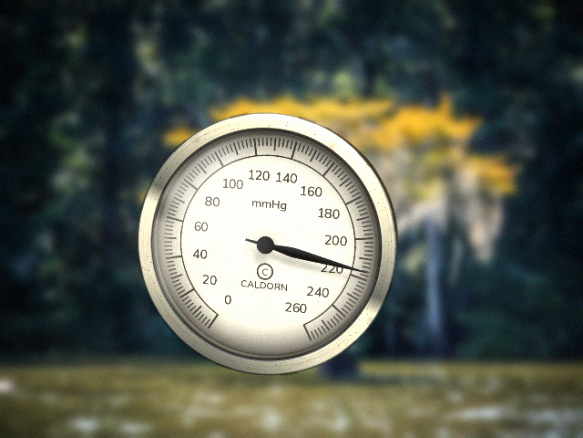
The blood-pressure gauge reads 216 (mmHg)
